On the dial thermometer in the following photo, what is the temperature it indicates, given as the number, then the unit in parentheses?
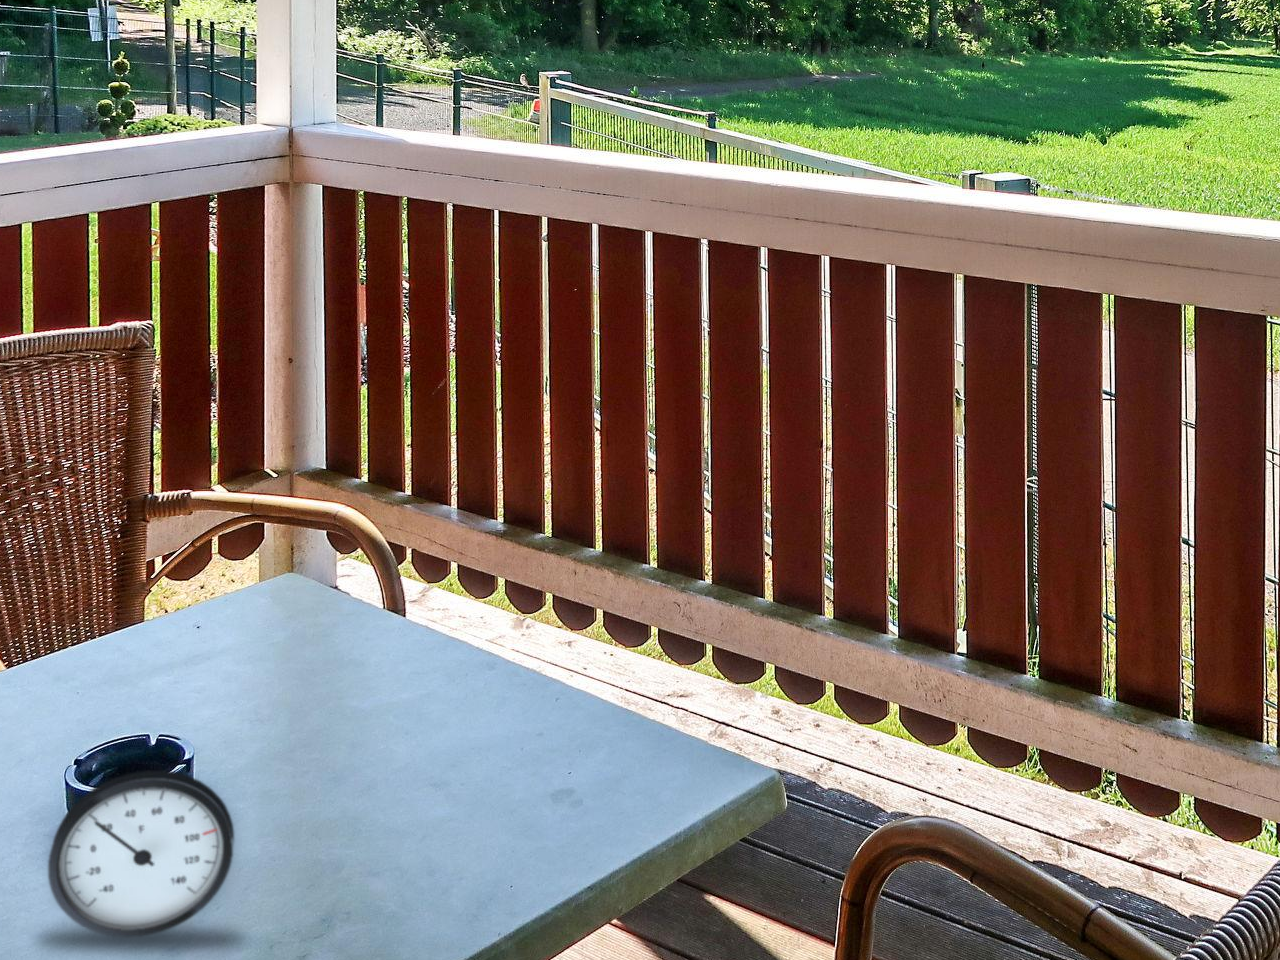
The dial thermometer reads 20 (°F)
